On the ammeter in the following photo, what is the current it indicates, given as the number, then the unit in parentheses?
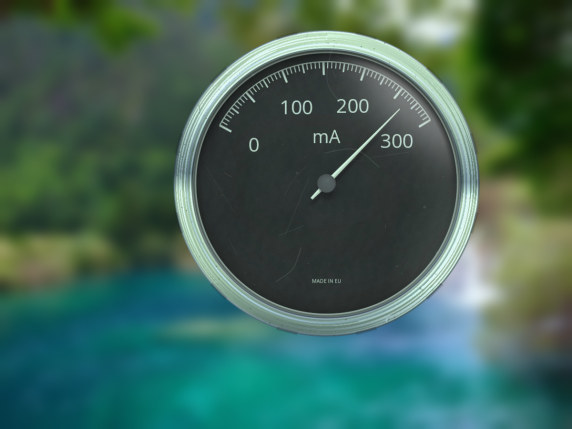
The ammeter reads 265 (mA)
